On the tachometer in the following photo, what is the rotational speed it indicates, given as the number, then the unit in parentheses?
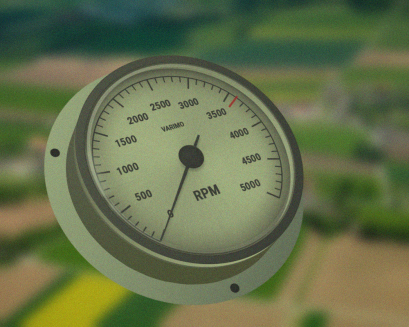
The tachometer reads 0 (rpm)
